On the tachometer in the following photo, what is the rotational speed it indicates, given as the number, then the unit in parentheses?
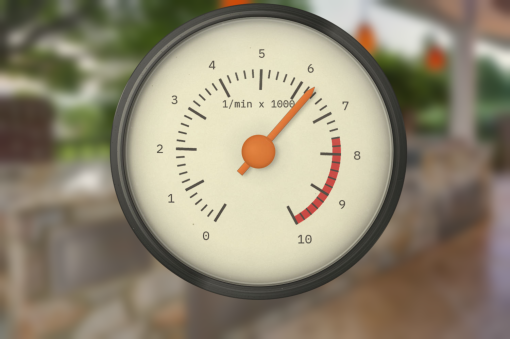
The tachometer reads 6300 (rpm)
